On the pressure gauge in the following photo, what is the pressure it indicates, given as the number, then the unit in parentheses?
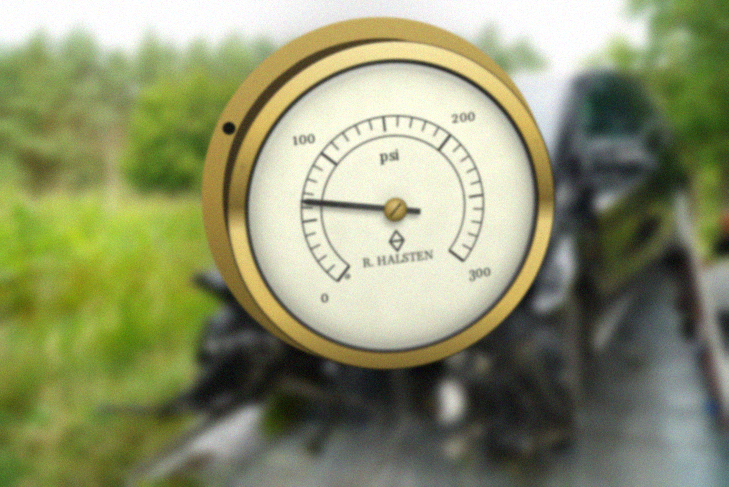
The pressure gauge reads 65 (psi)
